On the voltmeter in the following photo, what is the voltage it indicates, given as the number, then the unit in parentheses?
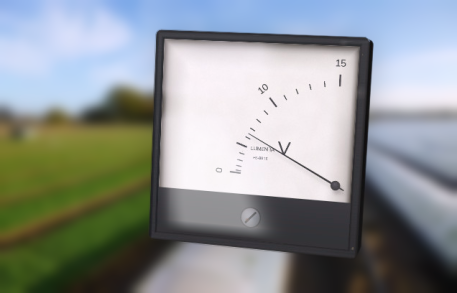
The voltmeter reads 6.5 (V)
